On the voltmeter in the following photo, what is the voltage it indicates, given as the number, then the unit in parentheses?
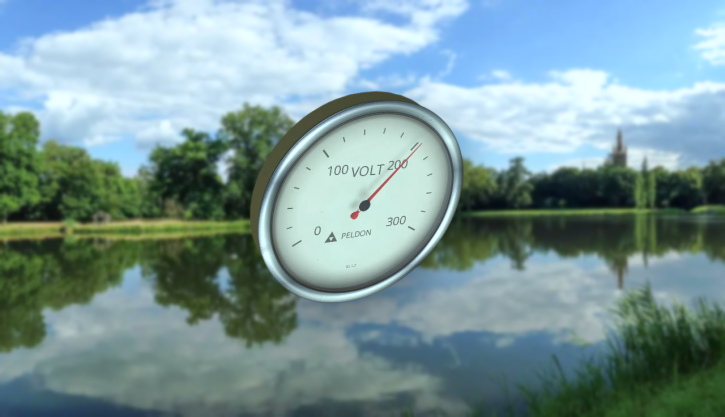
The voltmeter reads 200 (V)
